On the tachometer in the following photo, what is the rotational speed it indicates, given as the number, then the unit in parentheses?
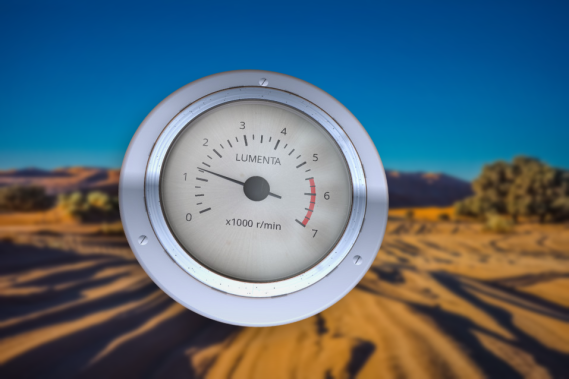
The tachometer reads 1250 (rpm)
